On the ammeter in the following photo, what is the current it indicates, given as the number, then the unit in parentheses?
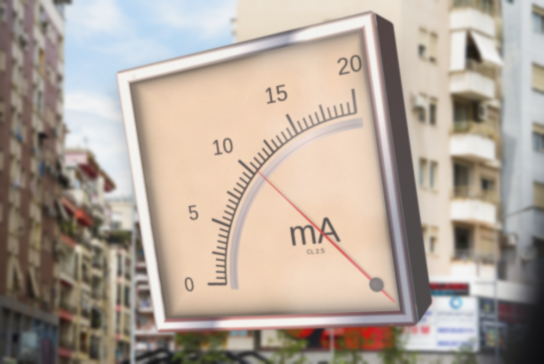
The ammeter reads 10.5 (mA)
